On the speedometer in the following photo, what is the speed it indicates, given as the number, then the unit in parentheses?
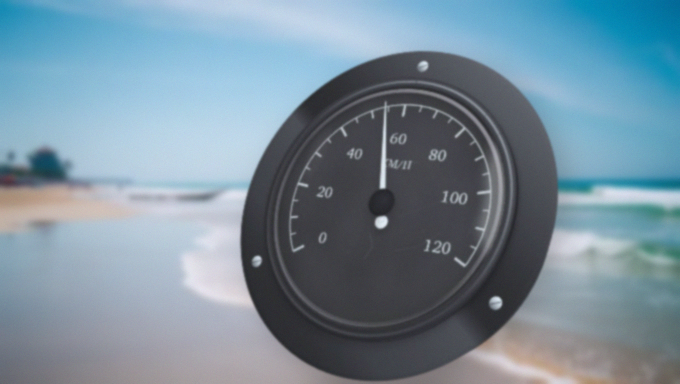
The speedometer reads 55 (km/h)
